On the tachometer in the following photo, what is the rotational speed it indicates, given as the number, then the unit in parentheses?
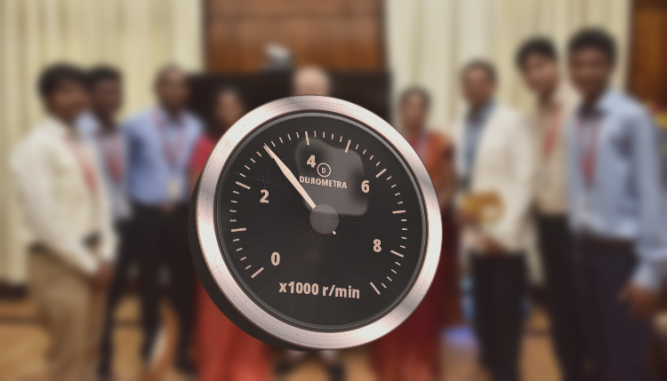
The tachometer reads 3000 (rpm)
